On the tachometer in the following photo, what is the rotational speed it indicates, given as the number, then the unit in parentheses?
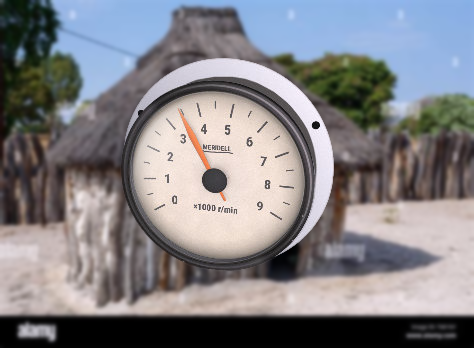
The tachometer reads 3500 (rpm)
